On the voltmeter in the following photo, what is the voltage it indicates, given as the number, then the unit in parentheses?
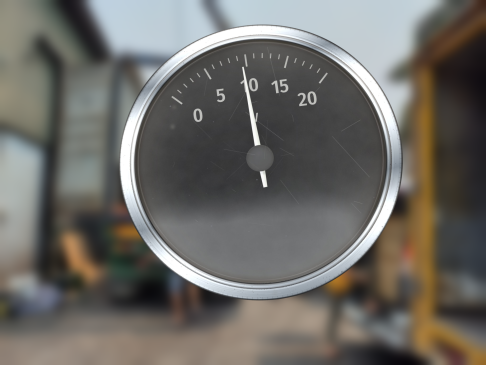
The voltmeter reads 9.5 (V)
